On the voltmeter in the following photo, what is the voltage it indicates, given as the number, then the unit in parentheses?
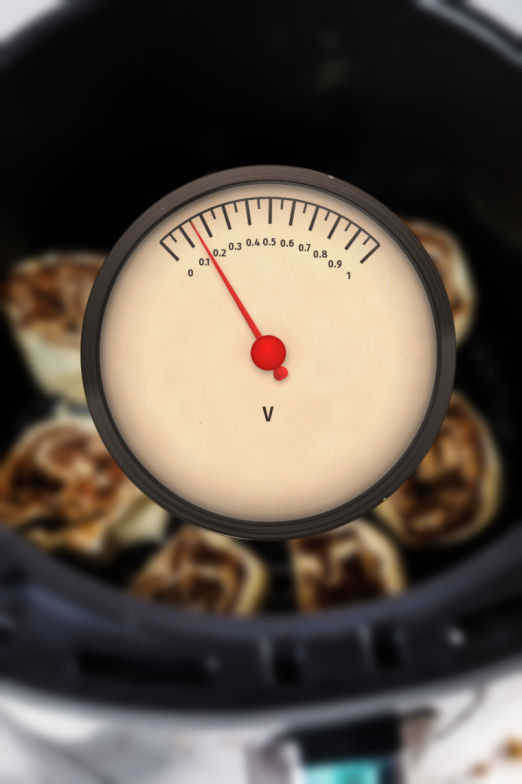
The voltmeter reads 0.15 (V)
